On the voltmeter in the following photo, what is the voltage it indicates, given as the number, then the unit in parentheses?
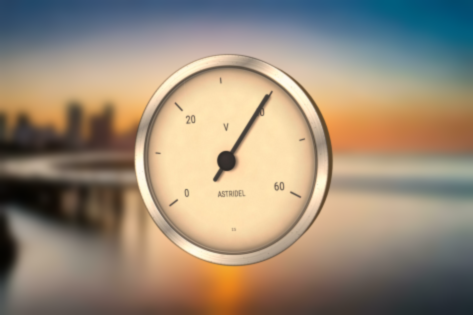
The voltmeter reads 40 (V)
